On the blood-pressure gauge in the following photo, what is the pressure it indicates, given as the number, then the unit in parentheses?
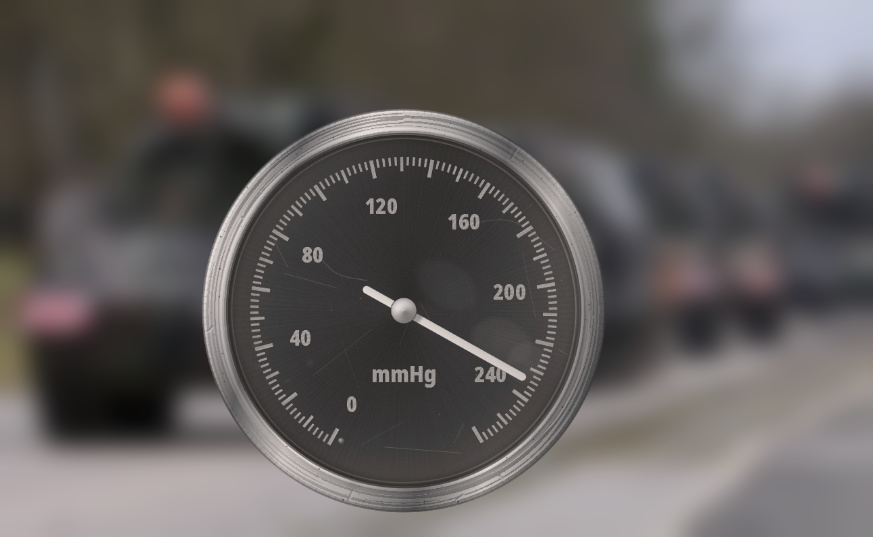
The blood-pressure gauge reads 234 (mmHg)
